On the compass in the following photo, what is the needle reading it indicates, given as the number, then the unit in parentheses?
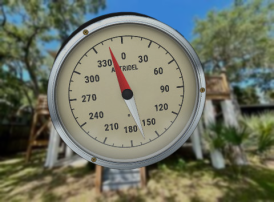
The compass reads 345 (°)
